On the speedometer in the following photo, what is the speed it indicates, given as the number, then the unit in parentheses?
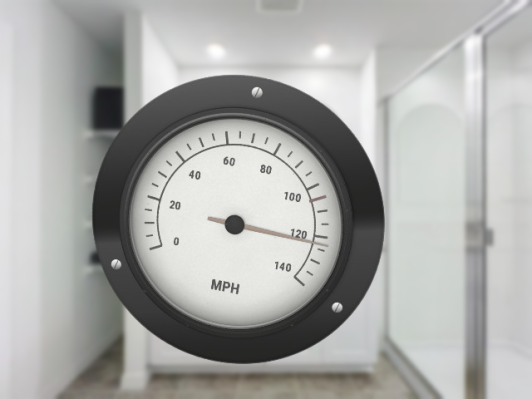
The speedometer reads 122.5 (mph)
